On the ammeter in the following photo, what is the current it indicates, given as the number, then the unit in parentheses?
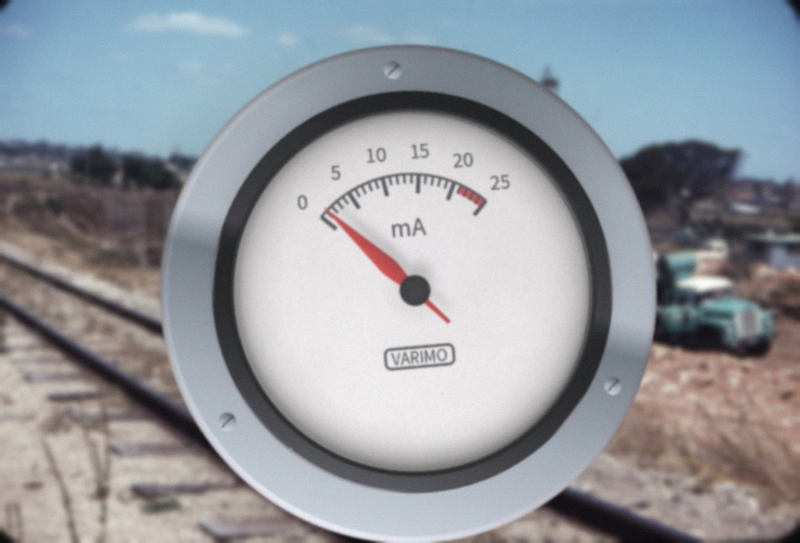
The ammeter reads 1 (mA)
